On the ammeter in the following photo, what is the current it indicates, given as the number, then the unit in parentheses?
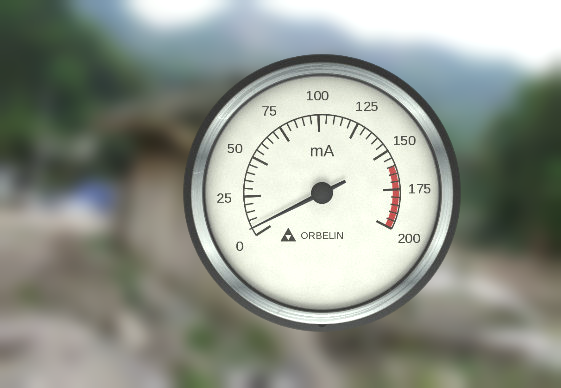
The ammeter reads 5 (mA)
